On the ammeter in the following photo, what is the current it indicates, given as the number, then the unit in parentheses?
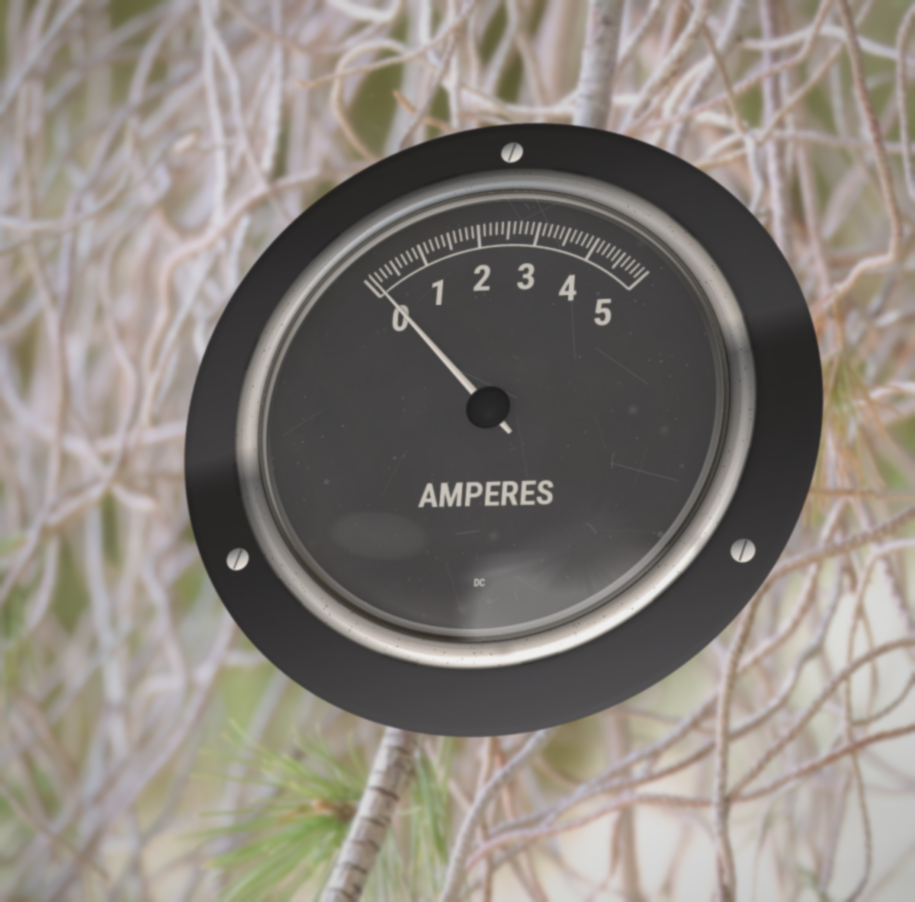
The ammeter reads 0.1 (A)
